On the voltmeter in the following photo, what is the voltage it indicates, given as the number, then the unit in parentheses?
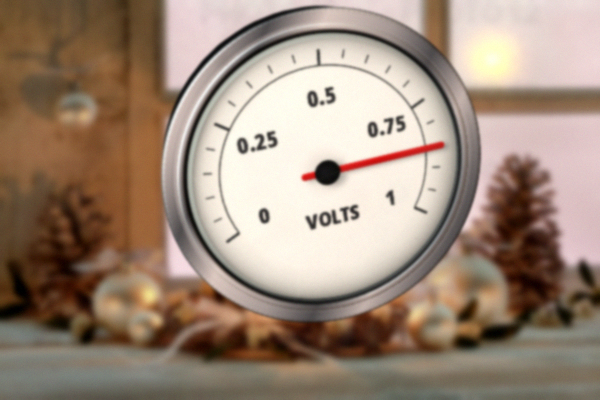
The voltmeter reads 0.85 (V)
